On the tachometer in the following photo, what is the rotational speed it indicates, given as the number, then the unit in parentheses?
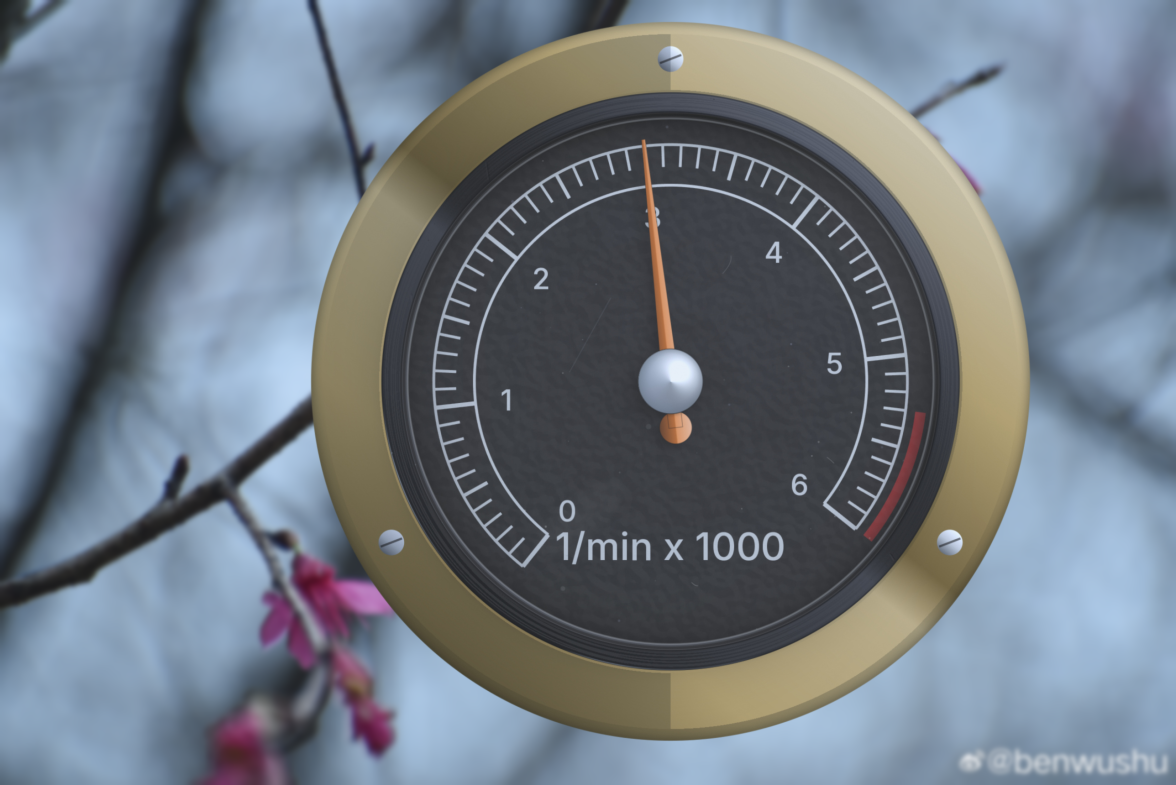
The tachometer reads 3000 (rpm)
